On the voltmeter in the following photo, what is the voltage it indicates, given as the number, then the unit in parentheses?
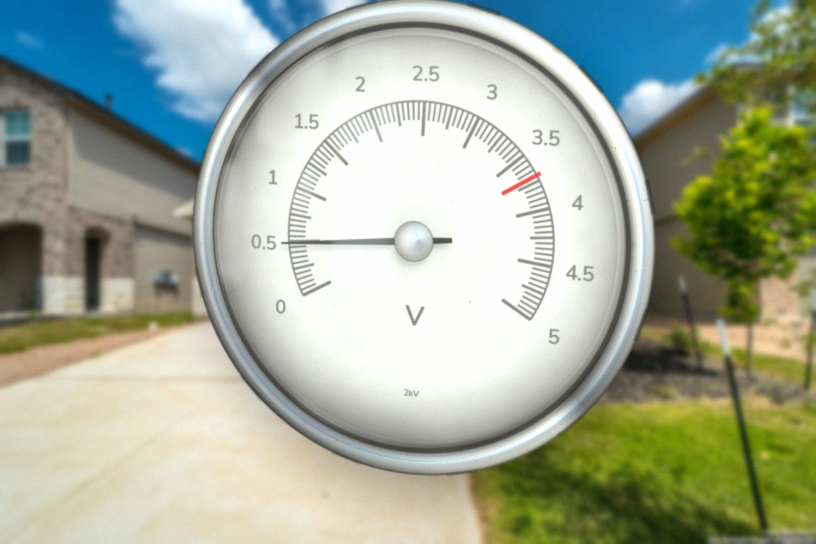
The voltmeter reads 0.5 (V)
